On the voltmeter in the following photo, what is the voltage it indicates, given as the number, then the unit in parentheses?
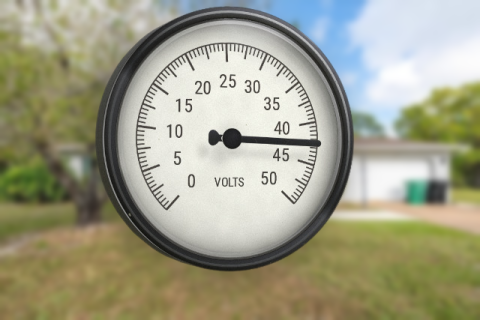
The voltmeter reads 42.5 (V)
